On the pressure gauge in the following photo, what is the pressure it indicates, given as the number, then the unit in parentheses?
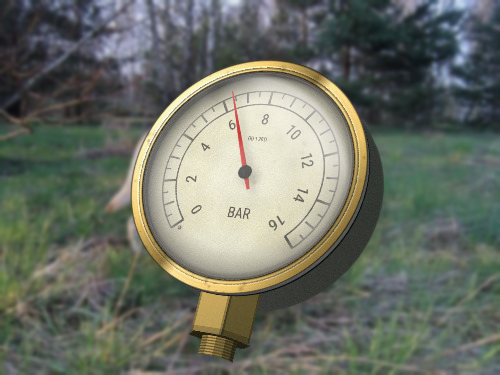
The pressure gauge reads 6.5 (bar)
